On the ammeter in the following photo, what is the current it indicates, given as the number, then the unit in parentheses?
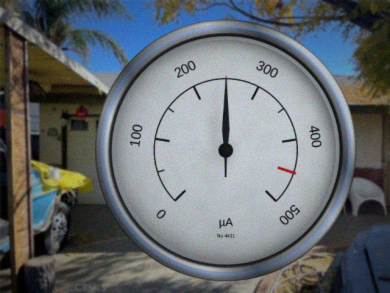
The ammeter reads 250 (µA)
